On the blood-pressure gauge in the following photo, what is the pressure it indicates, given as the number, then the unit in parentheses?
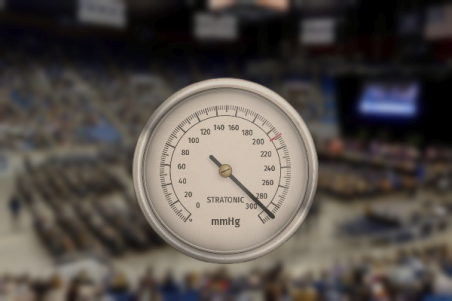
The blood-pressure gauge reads 290 (mmHg)
